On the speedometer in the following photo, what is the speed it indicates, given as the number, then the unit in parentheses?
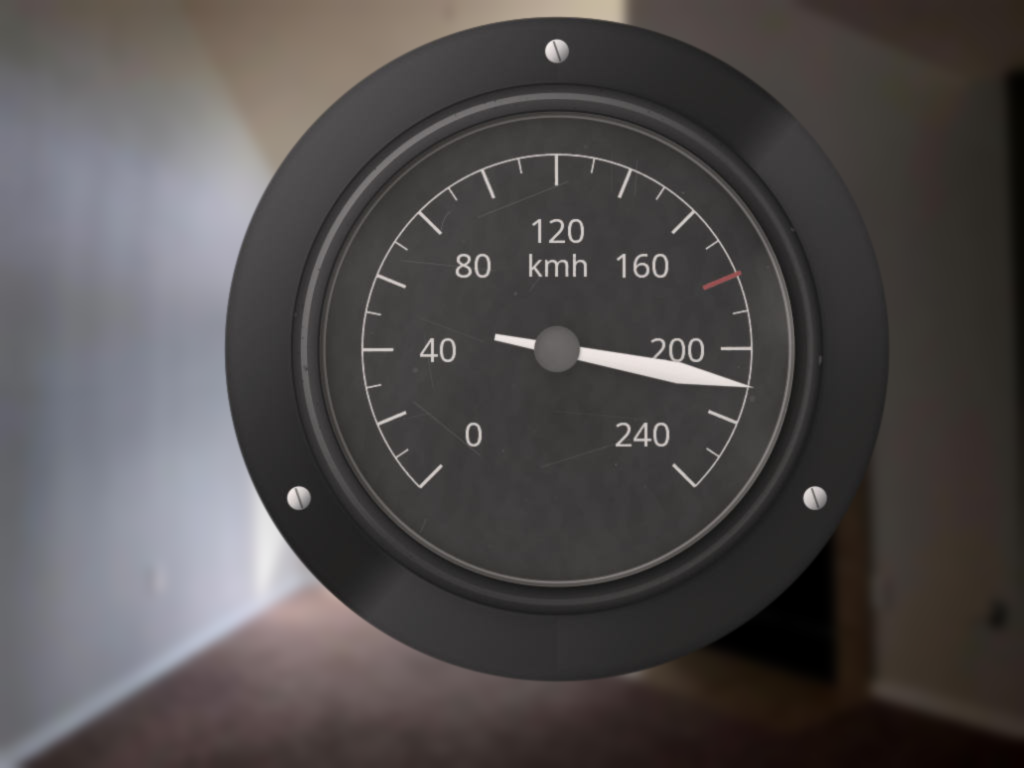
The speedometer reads 210 (km/h)
